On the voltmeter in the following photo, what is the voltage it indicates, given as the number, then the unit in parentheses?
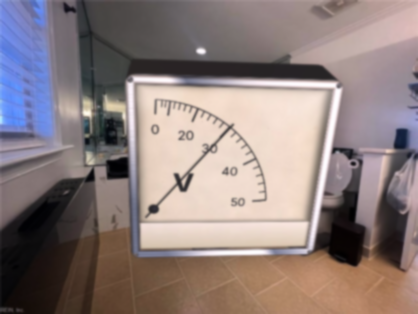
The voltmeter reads 30 (V)
